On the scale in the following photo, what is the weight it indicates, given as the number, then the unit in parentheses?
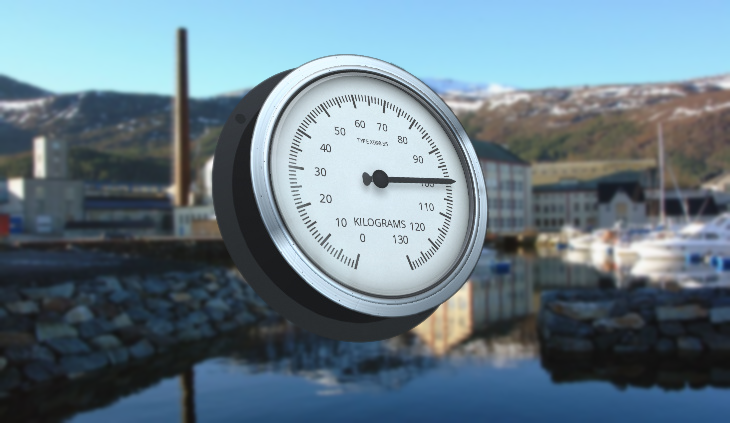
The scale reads 100 (kg)
